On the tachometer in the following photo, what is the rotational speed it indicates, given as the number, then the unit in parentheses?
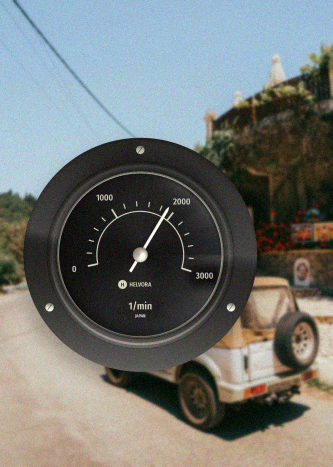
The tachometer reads 1900 (rpm)
